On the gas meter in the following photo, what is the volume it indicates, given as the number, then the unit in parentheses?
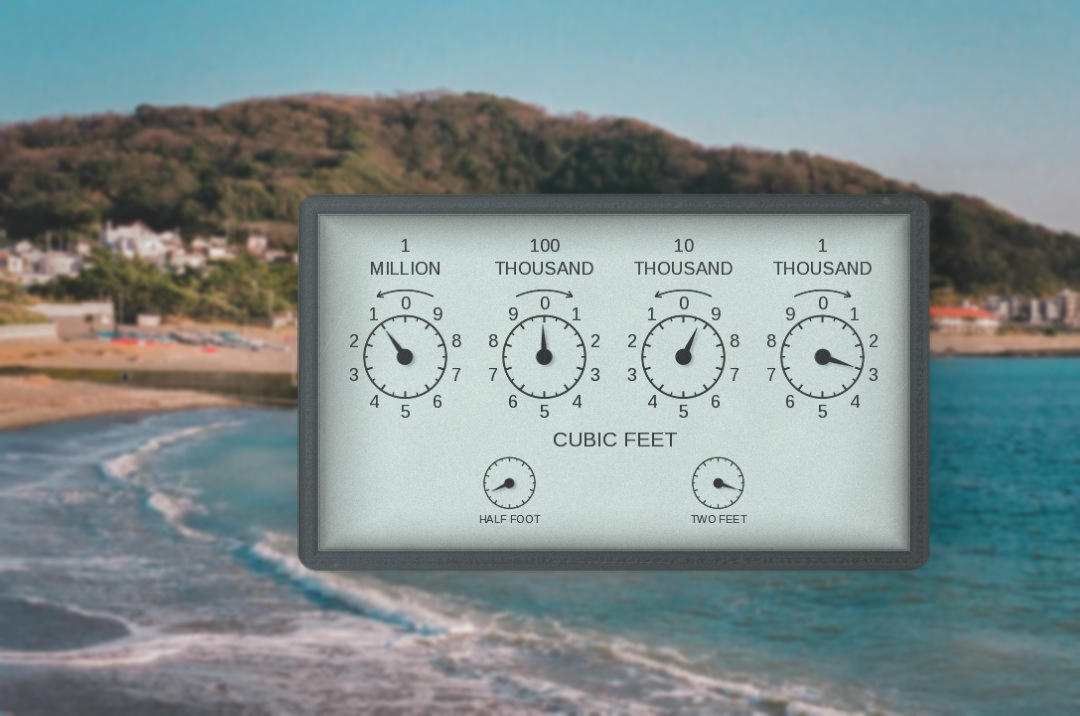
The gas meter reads 99300 (ft³)
